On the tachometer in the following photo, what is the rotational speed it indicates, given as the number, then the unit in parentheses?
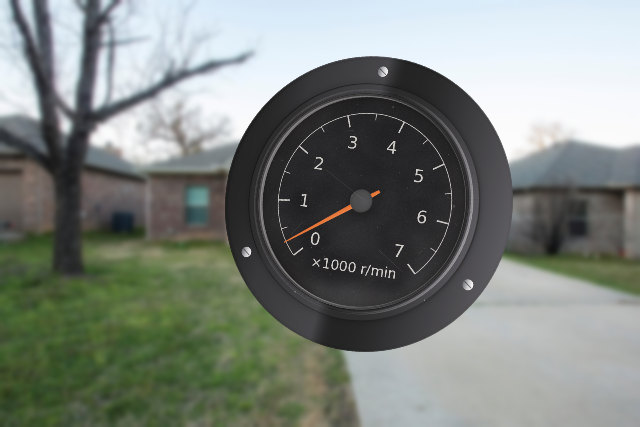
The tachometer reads 250 (rpm)
